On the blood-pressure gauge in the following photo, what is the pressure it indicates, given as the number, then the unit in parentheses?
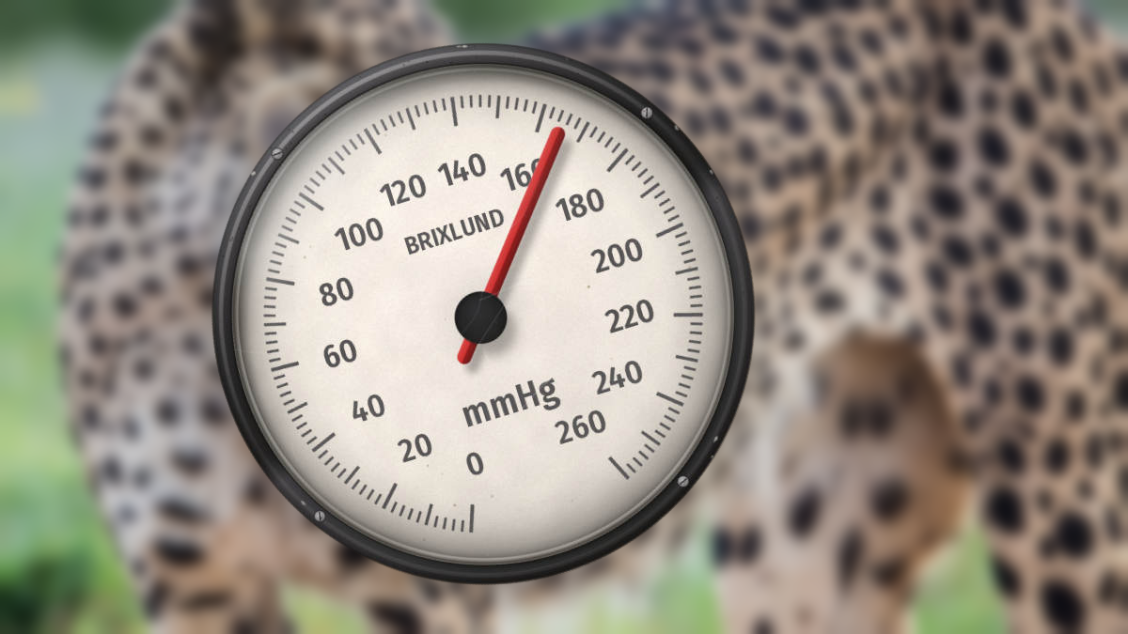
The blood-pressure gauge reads 165 (mmHg)
